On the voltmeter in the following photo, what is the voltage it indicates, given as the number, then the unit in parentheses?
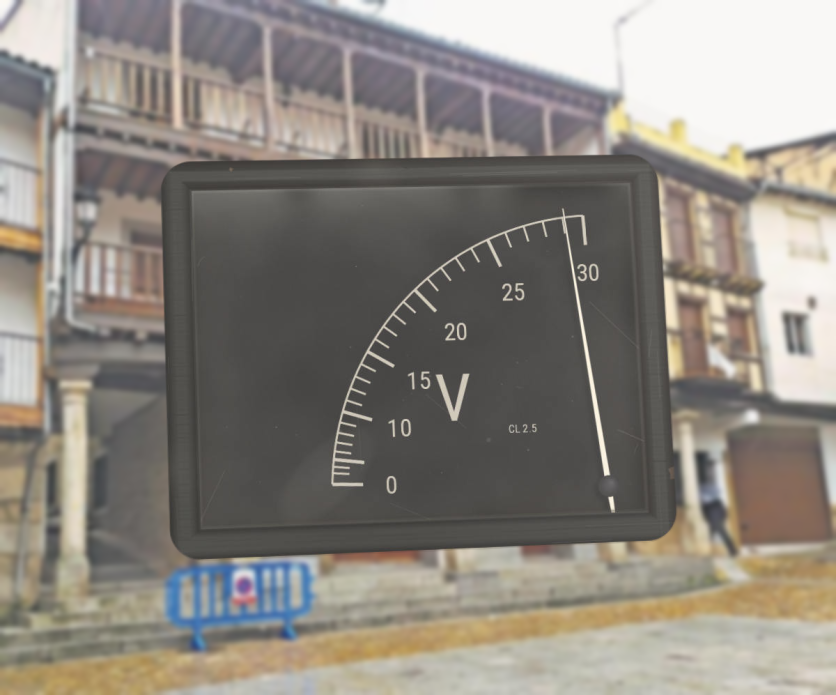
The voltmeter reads 29 (V)
